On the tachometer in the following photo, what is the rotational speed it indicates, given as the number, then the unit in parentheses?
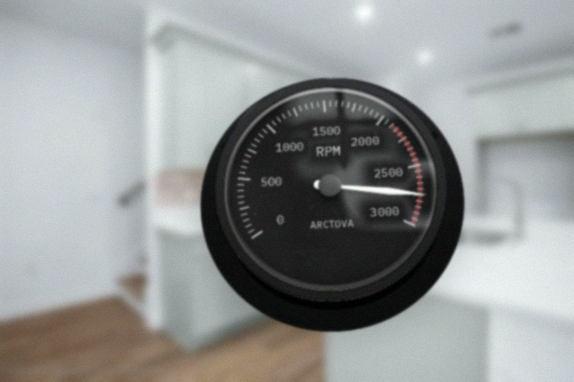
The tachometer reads 2750 (rpm)
